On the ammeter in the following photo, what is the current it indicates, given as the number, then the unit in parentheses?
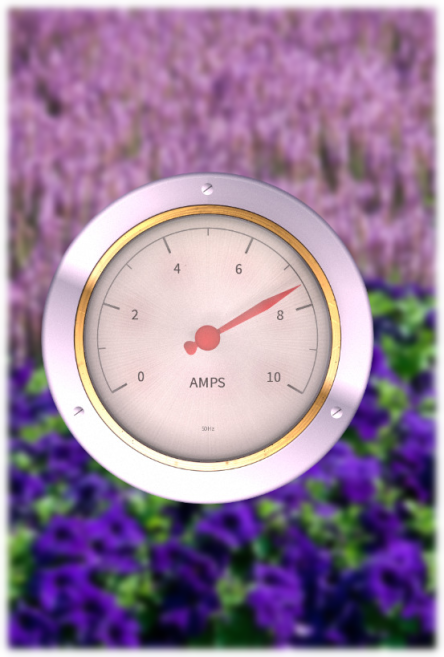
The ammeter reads 7.5 (A)
